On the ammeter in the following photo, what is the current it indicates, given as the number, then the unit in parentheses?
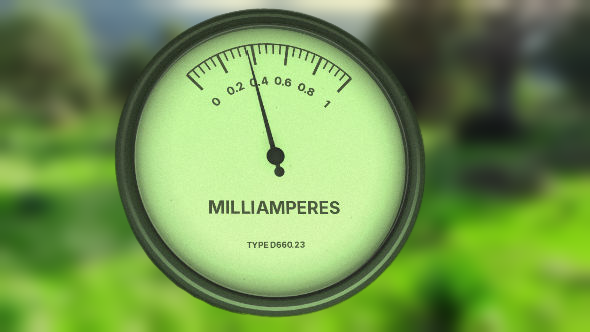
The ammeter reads 0.36 (mA)
